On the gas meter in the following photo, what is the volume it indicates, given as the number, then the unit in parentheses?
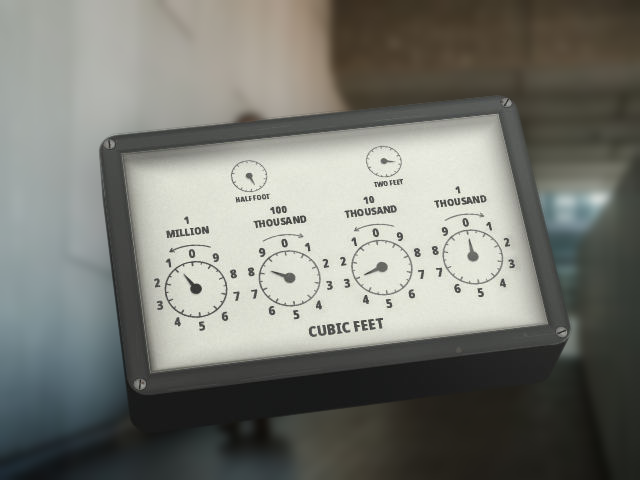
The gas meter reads 83000 (ft³)
